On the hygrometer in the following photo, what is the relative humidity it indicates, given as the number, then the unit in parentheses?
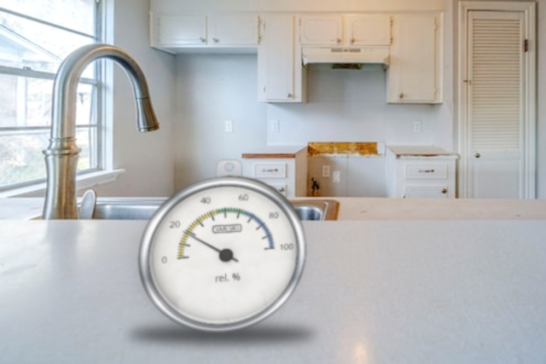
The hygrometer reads 20 (%)
